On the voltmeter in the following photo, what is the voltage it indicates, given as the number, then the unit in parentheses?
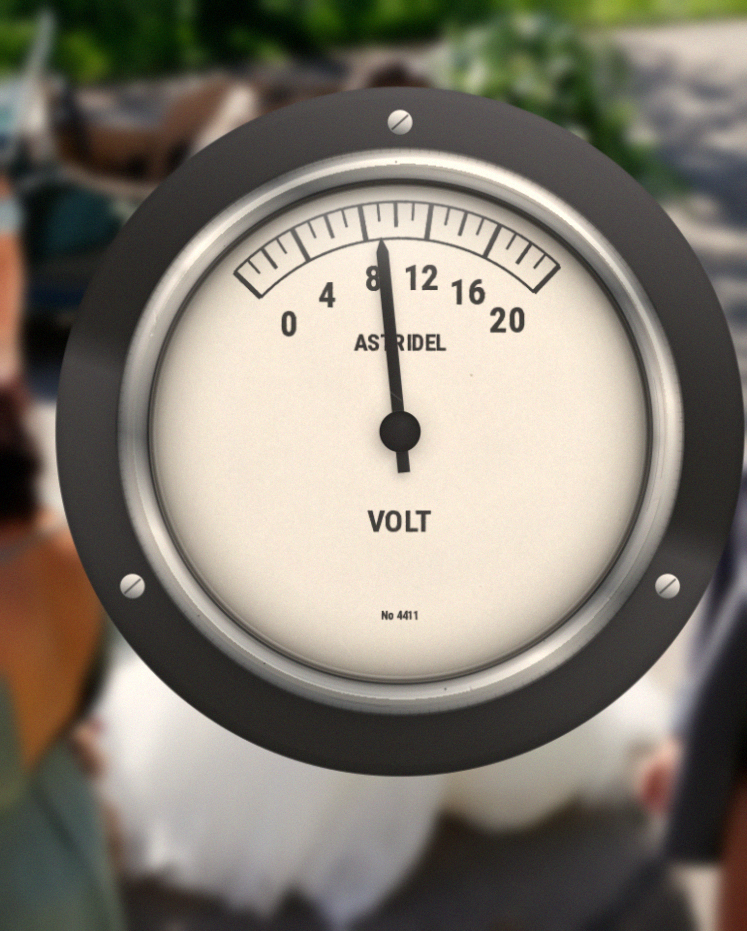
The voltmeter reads 9 (V)
